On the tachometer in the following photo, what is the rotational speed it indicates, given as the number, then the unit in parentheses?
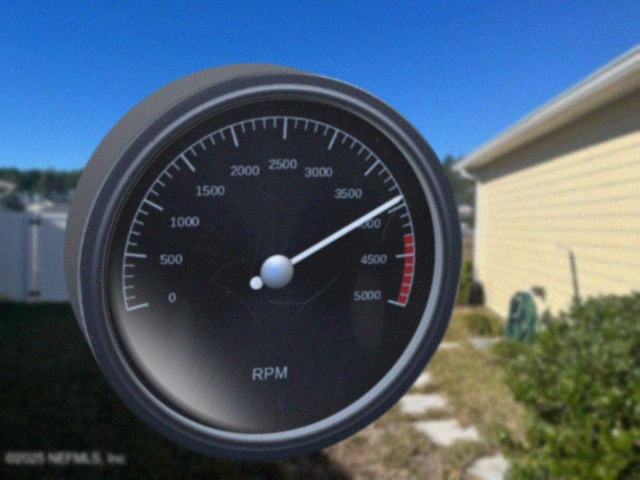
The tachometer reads 3900 (rpm)
